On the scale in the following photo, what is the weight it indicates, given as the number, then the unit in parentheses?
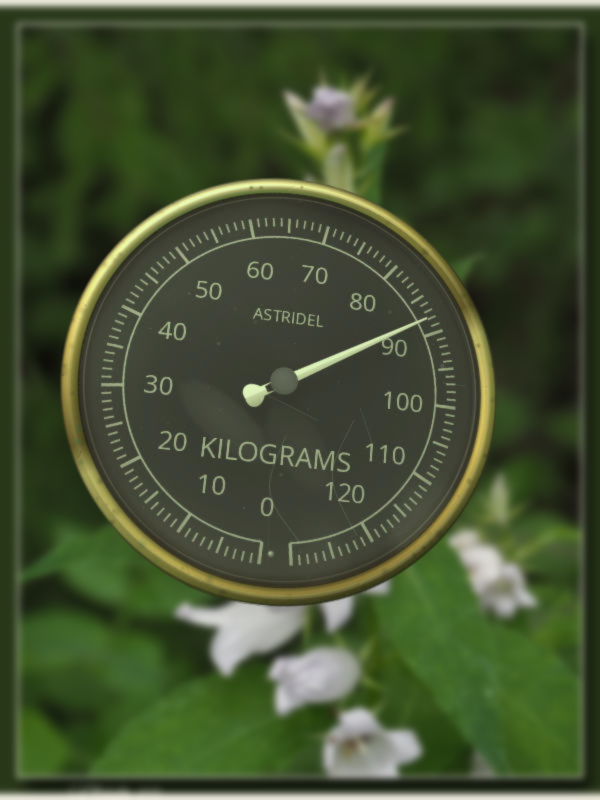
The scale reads 88 (kg)
